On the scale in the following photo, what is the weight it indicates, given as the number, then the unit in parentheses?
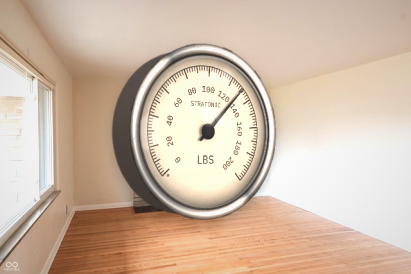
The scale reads 130 (lb)
